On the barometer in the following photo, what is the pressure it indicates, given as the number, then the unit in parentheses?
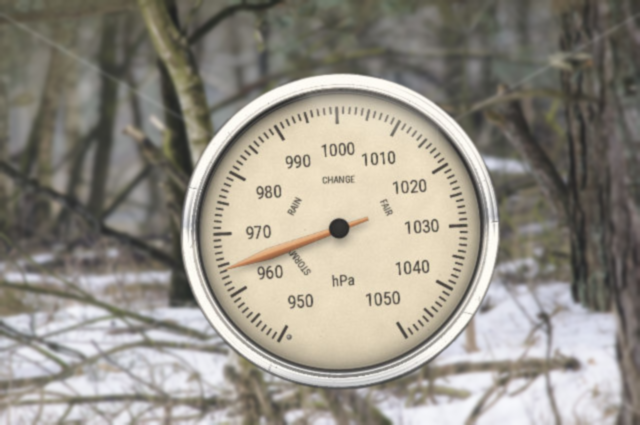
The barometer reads 964 (hPa)
